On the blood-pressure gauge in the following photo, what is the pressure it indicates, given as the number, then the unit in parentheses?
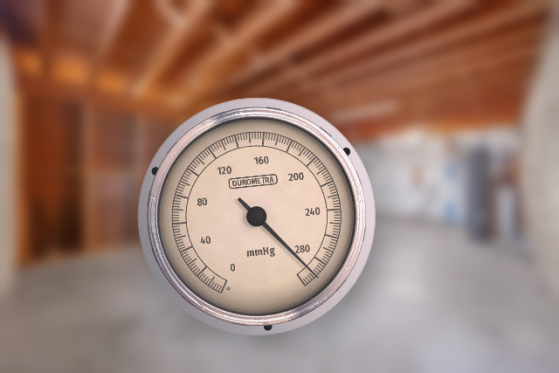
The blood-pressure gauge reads 290 (mmHg)
